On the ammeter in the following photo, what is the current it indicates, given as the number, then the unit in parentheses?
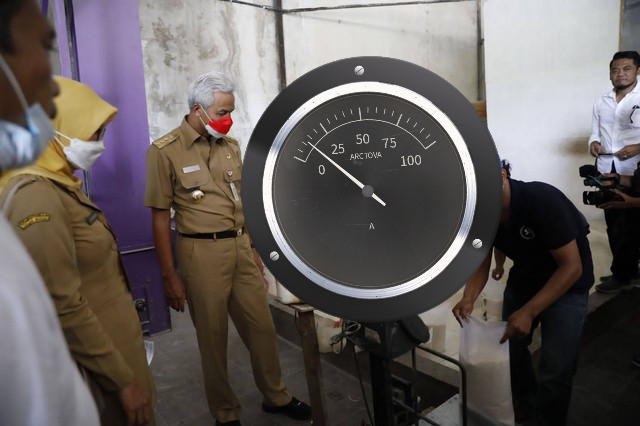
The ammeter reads 12.5 (A)
